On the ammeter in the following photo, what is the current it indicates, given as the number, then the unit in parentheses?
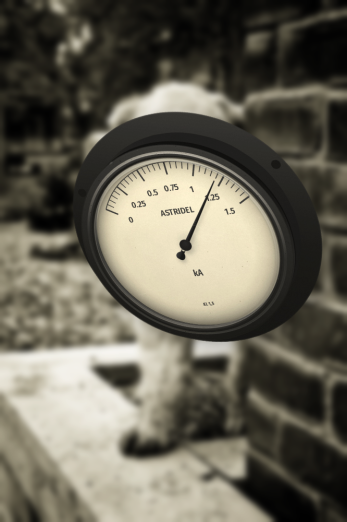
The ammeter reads 1.2 (kA)
